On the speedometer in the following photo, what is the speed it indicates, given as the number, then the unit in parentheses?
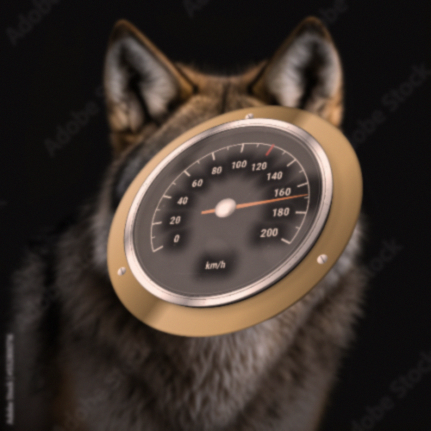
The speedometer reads 170 (km/h)
